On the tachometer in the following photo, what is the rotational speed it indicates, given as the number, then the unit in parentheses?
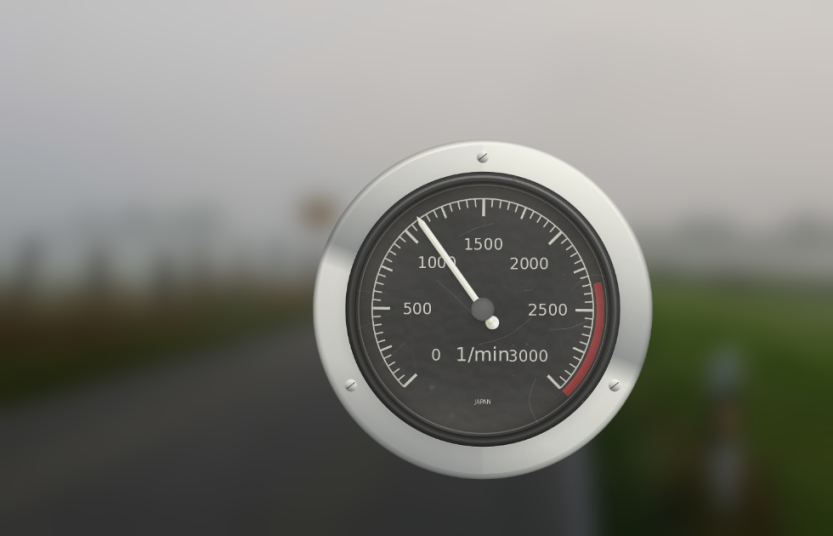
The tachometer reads 1100 (rpm)
